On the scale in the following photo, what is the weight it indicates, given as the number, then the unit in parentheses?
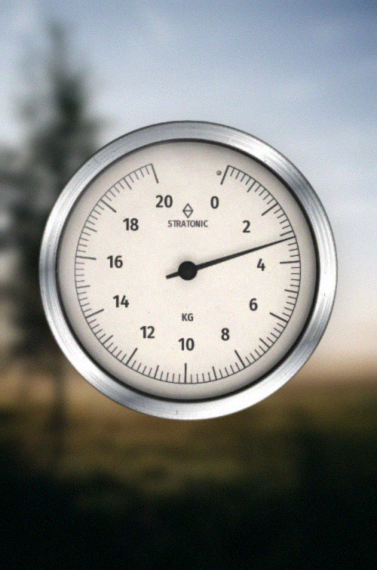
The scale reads 3.2 (kg)
